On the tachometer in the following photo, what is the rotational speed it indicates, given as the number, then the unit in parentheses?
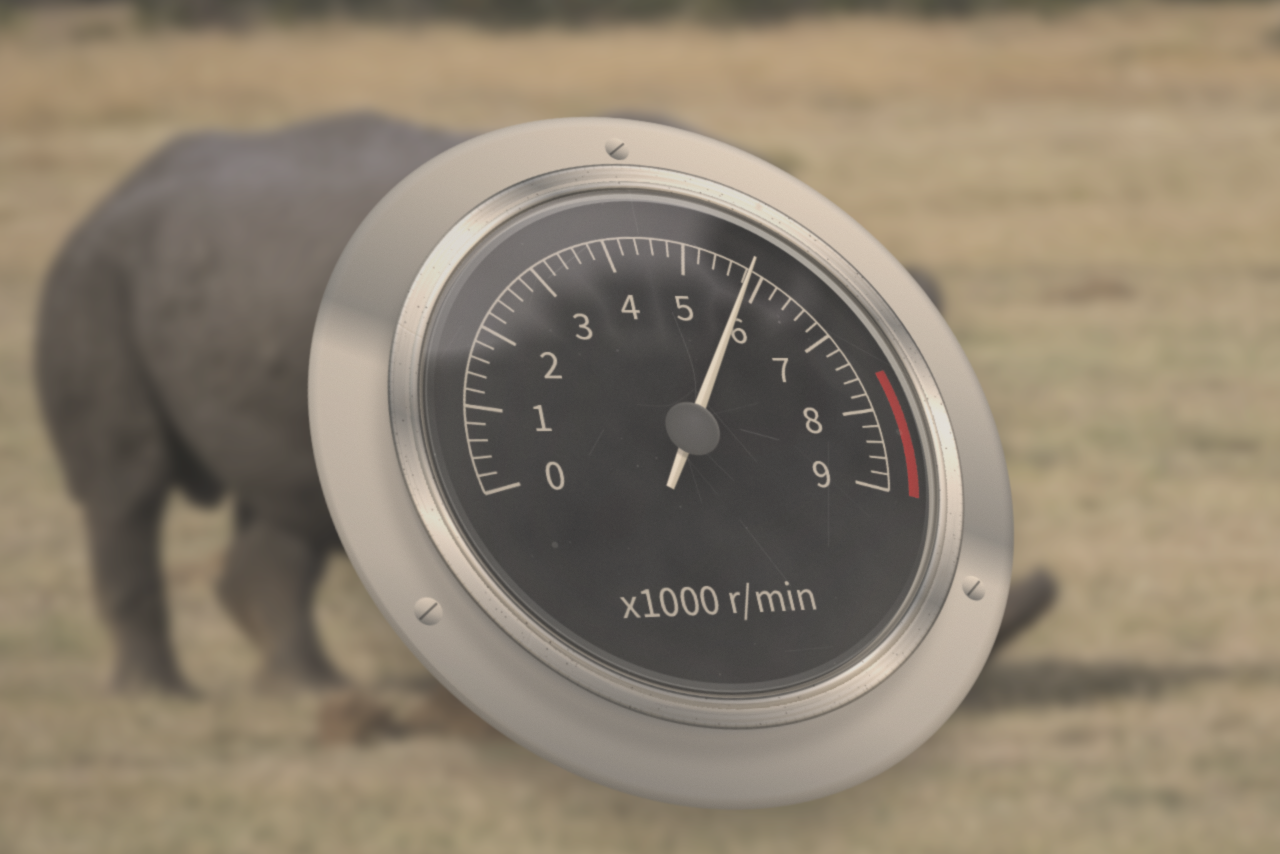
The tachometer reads 5800 (rpm)
